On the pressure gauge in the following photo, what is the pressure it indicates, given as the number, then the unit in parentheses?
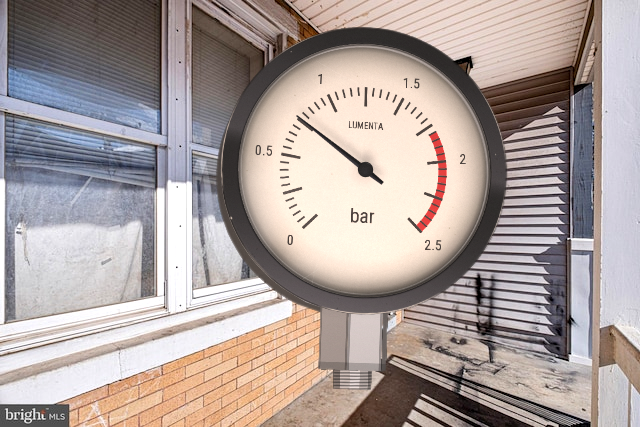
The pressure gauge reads 0.75 (bar)
